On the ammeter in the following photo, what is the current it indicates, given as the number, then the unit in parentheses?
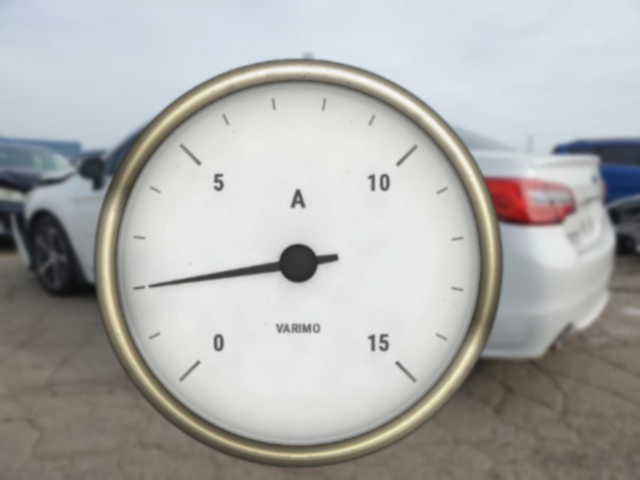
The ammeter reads 2 (A)
